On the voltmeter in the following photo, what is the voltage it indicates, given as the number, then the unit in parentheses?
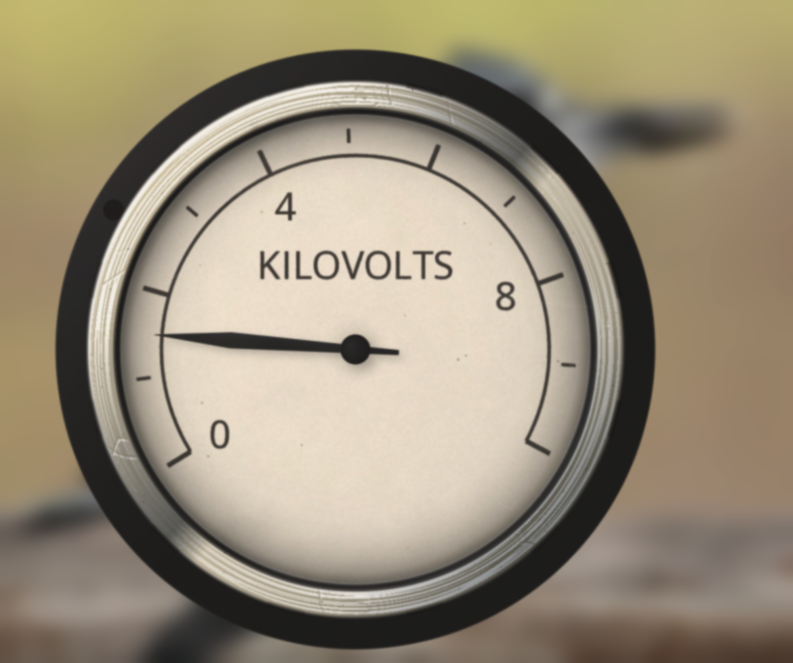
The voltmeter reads 1.5 (kV)
